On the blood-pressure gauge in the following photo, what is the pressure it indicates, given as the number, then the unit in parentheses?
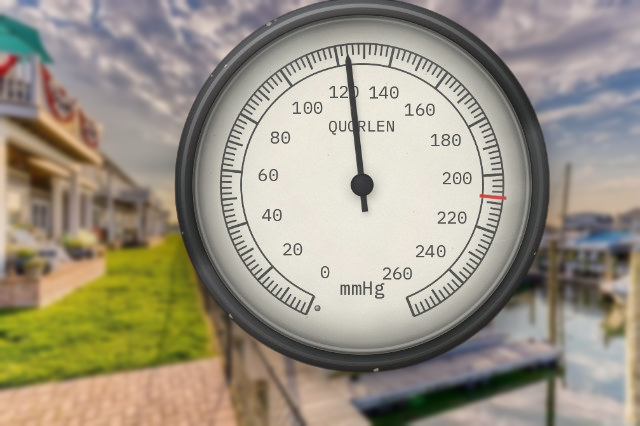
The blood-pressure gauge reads 124 (mmHg)
